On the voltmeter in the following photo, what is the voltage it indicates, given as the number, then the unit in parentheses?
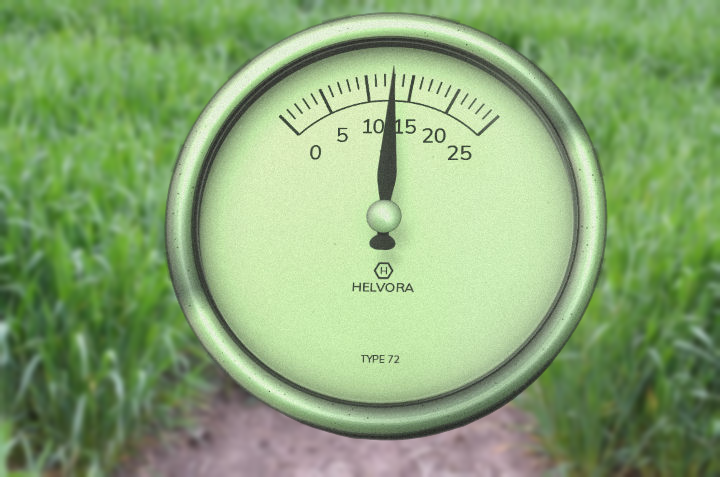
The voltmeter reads 13 (V)
